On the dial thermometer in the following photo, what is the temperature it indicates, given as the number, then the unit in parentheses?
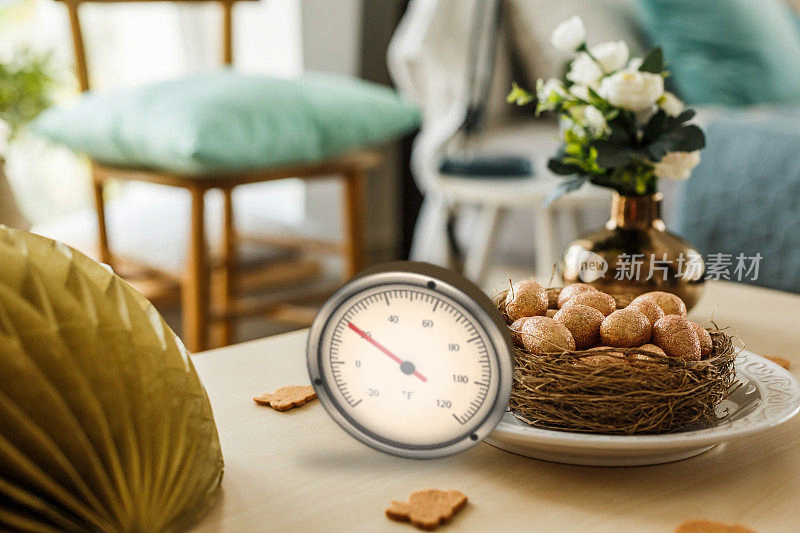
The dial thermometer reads 20 (°F)
